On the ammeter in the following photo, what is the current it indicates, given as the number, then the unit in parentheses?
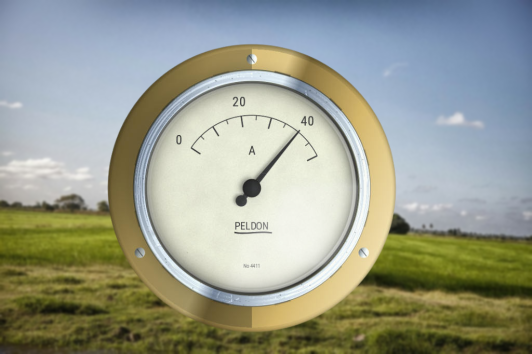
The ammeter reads 40 (A)
